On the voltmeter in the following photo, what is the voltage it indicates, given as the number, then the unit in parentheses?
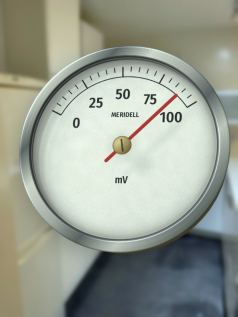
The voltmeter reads 90 (mV)
